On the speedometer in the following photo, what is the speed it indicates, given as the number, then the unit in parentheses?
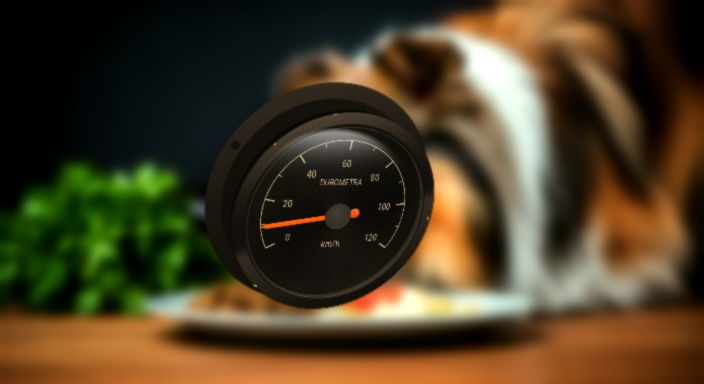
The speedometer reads 10 (km/h)
